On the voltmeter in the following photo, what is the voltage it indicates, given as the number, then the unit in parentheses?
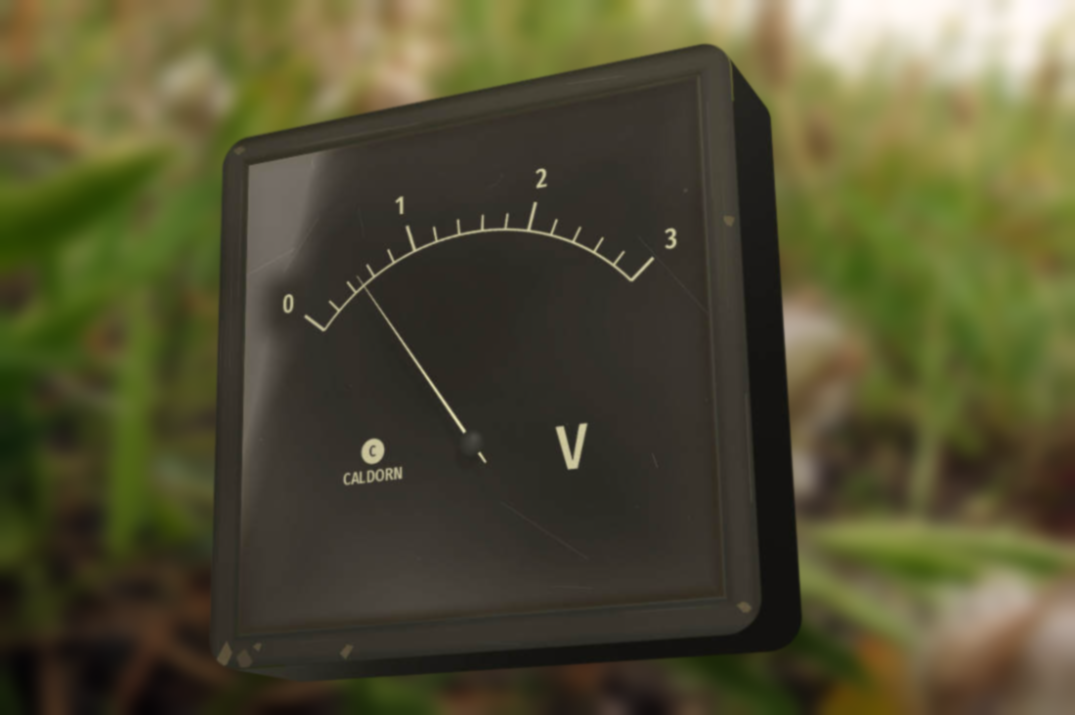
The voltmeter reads 0.5 (V)
